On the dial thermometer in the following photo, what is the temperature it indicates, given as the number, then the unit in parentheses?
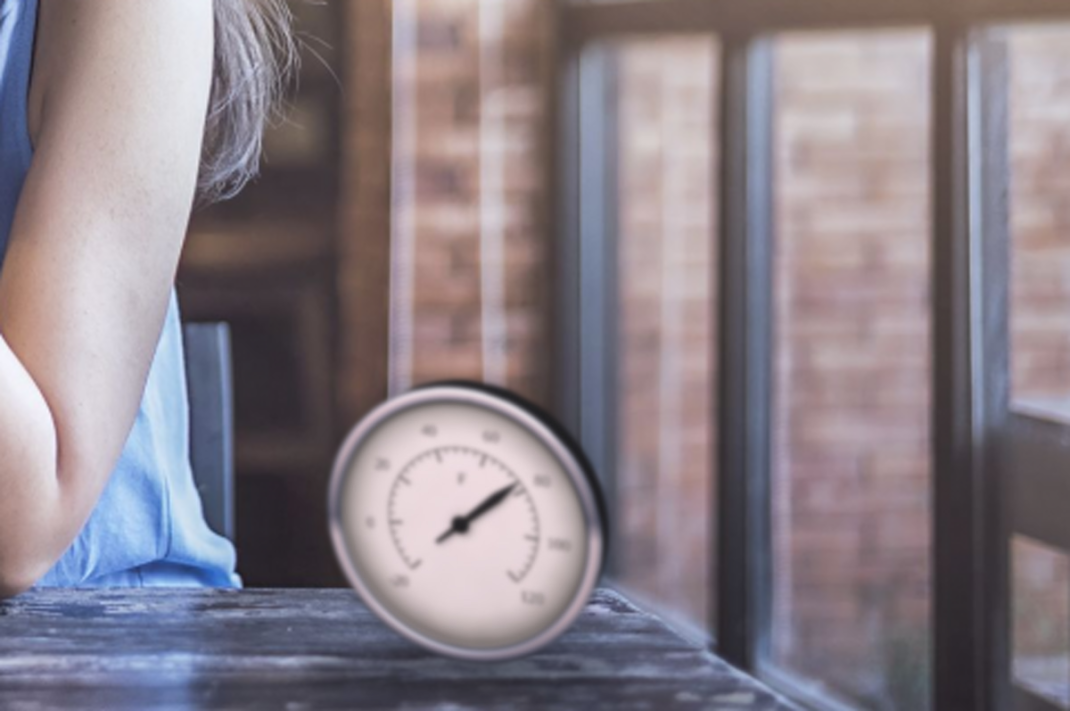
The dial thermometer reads 76 (°F)
